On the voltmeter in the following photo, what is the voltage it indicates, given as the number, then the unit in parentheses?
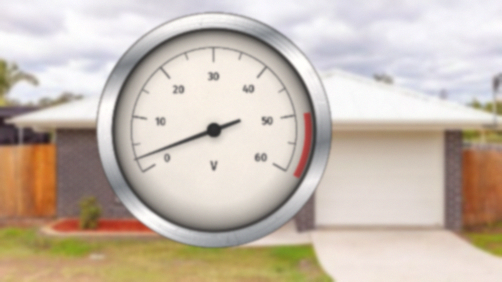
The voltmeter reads 2.5 (V)
